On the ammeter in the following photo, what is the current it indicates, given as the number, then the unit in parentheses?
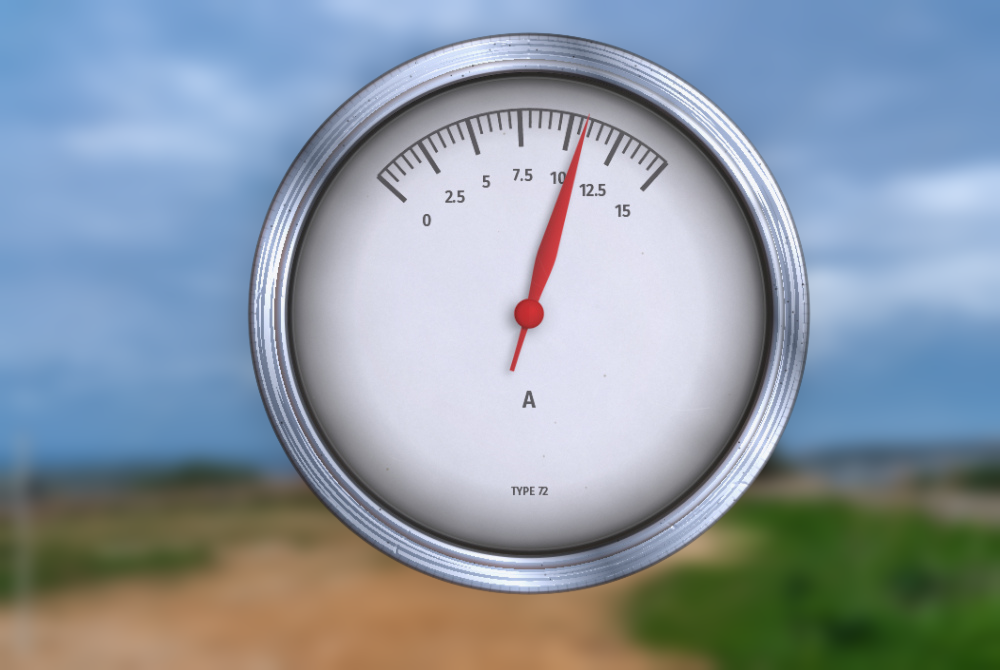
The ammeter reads 10.75 (A)
